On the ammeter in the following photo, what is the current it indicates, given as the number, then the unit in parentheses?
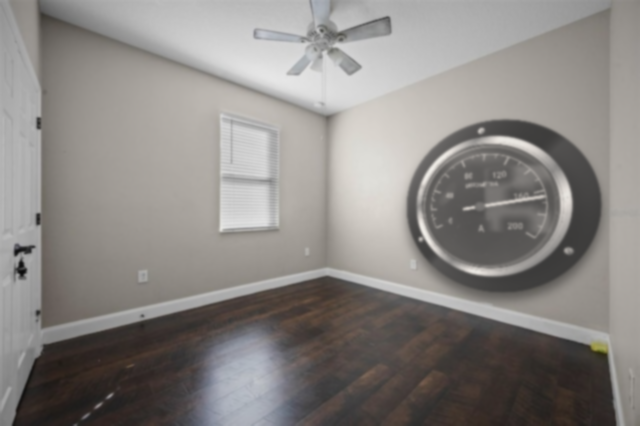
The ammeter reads 165 (A)
